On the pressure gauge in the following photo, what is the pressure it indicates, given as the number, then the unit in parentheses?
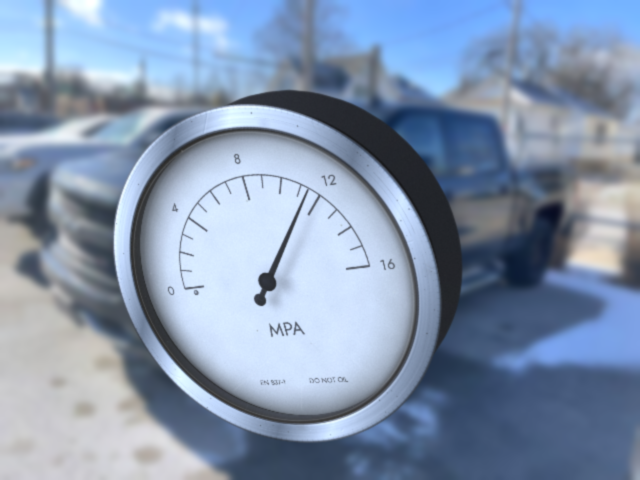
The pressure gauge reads 11.5 (MPa)
